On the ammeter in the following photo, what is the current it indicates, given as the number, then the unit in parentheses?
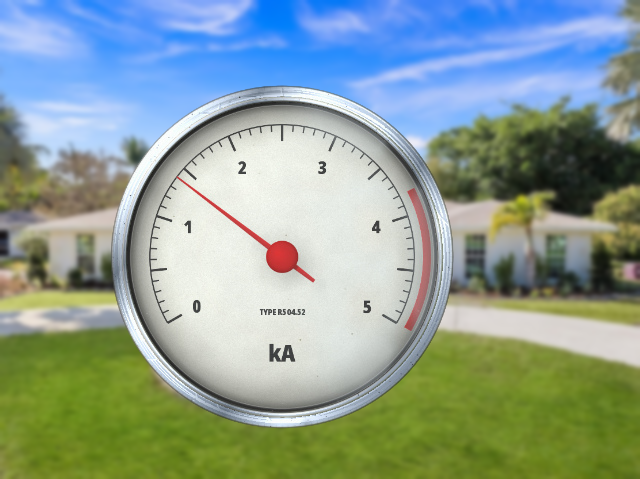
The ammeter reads 1.4 (kA)
